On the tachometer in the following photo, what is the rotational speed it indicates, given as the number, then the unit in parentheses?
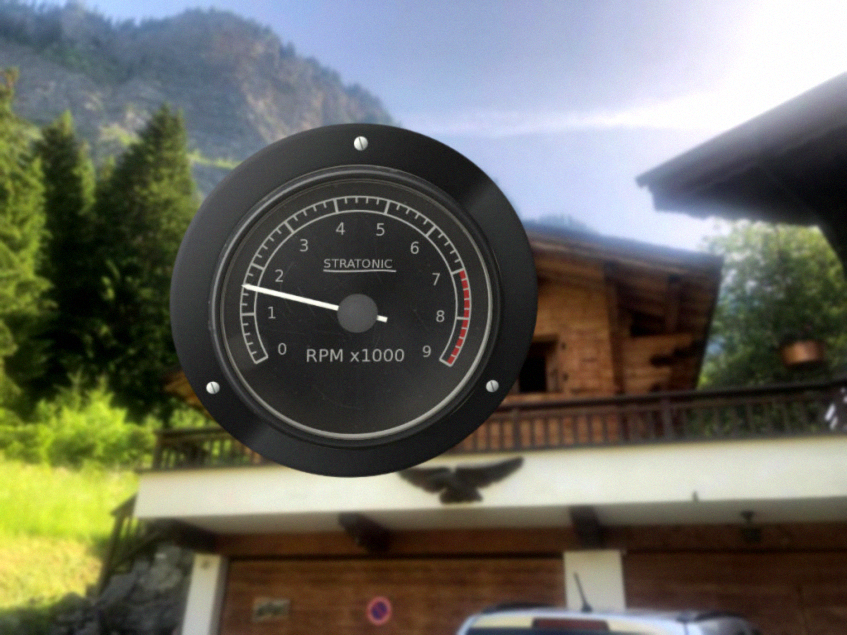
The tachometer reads 1600 (rpm)
